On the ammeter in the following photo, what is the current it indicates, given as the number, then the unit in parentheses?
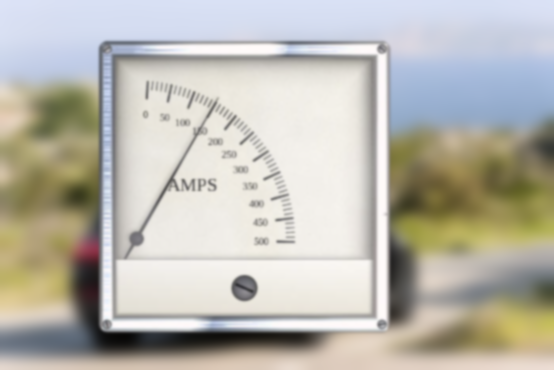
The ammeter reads 150 (A)
